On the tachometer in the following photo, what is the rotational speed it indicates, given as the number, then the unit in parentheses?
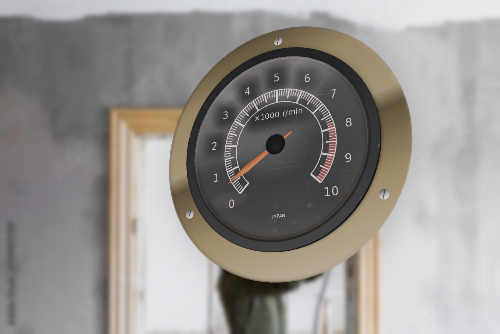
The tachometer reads 500 (rpm)
